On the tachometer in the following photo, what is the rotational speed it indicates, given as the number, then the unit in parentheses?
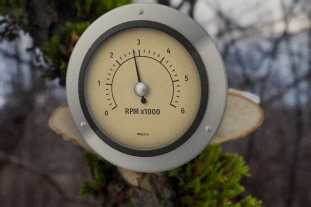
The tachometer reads 2800 (rpm)
